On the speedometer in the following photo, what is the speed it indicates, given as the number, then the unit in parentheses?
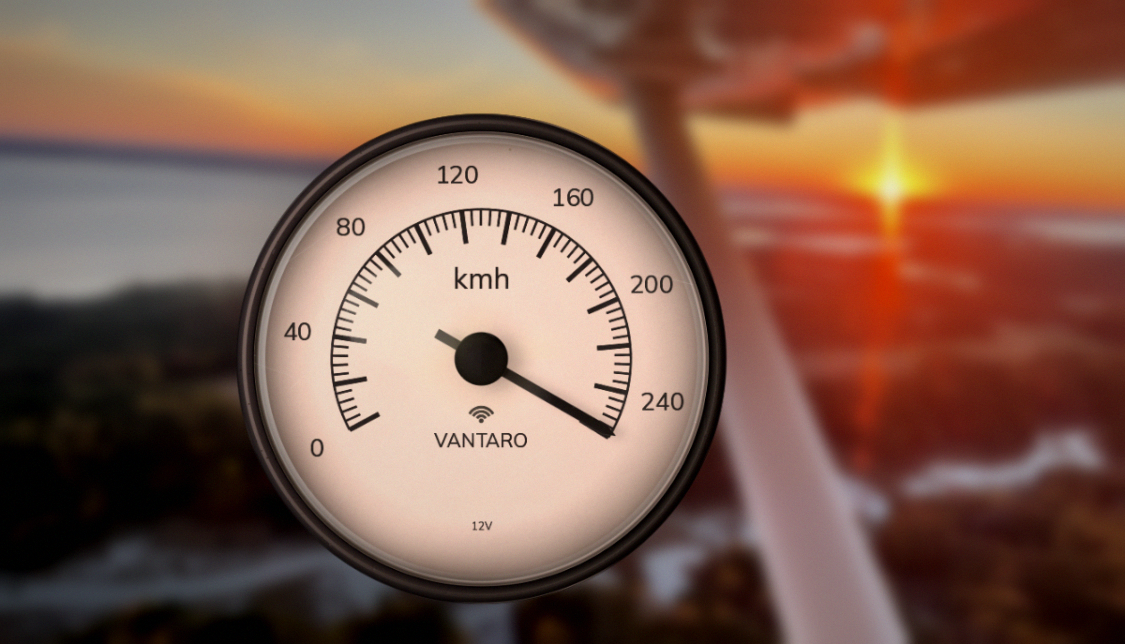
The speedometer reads 258 (km/h)
